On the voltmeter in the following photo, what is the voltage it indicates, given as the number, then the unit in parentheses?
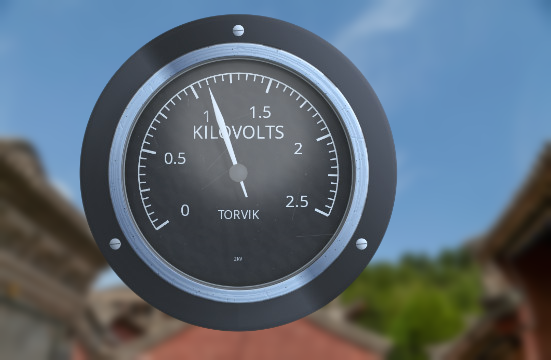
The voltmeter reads 1.1 (kV)
